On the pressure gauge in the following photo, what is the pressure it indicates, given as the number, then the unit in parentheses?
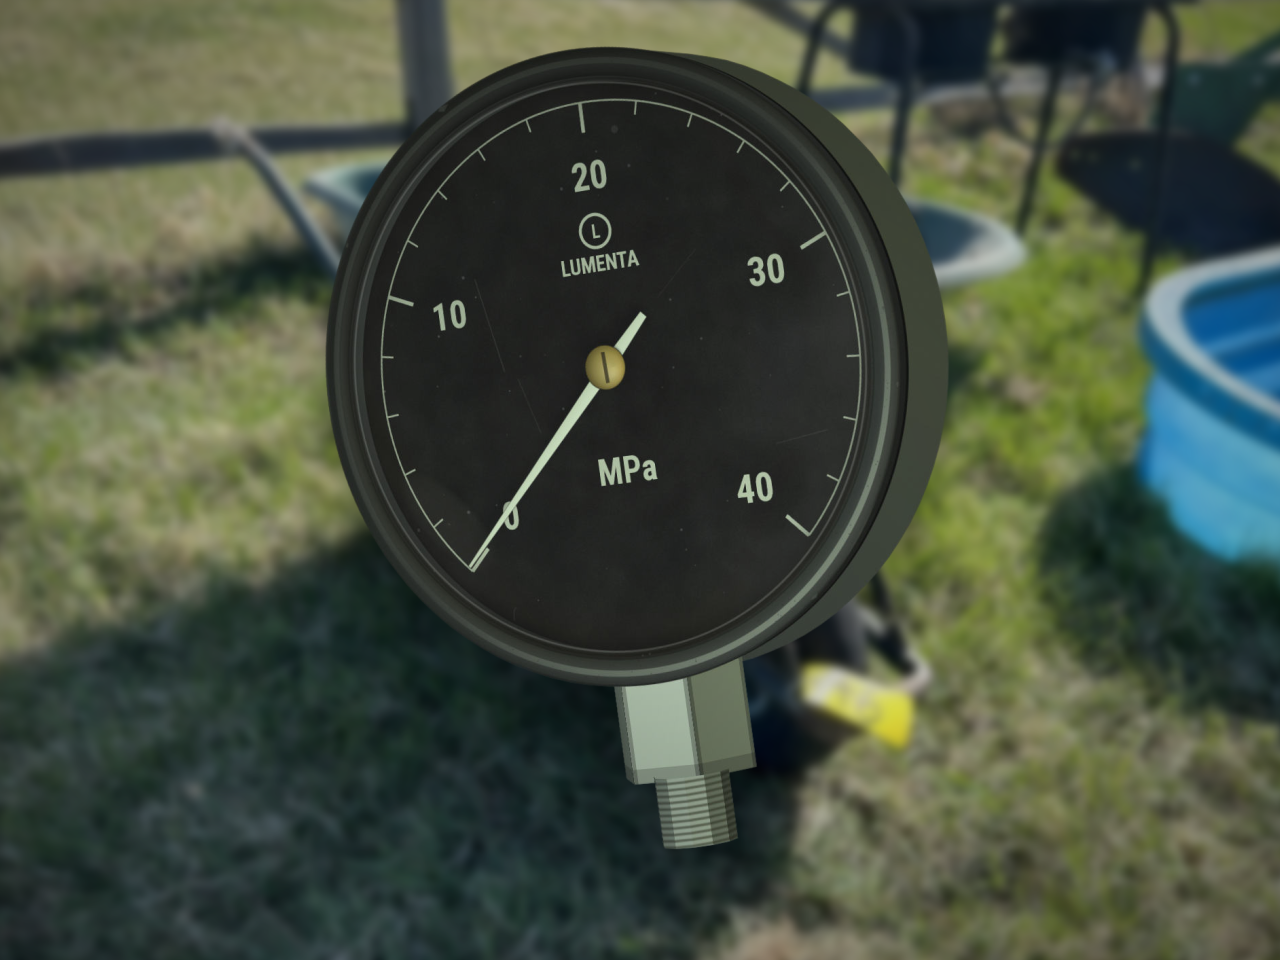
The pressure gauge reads 0 (MPa)
